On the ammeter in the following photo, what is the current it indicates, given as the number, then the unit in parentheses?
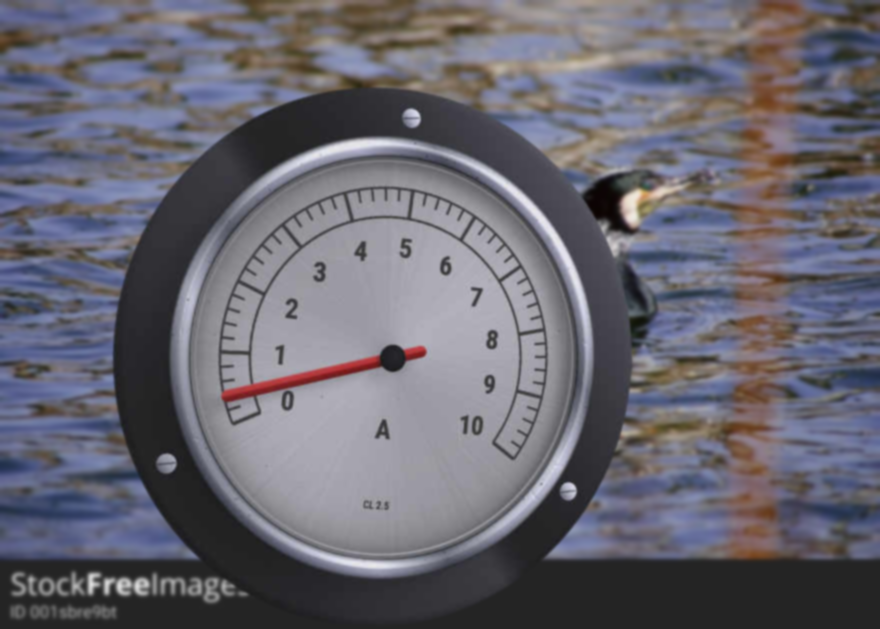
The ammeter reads 0.4 (A)
